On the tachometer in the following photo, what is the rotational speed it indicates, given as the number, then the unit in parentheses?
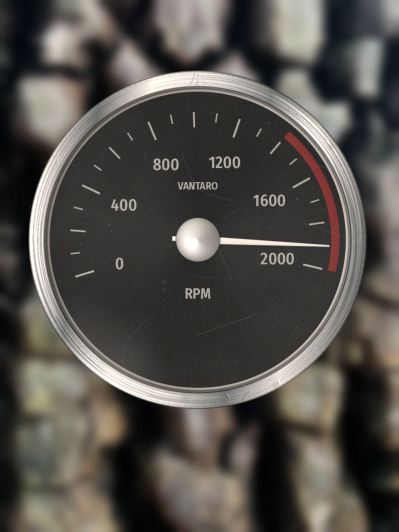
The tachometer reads 1900 (rpm)
